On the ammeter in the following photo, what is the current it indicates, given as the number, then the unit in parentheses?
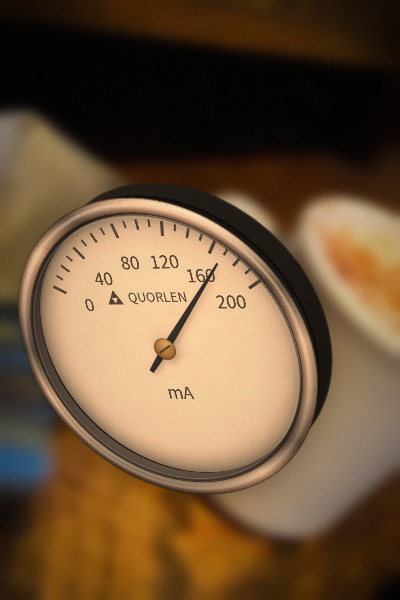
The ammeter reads 170 (mA)
